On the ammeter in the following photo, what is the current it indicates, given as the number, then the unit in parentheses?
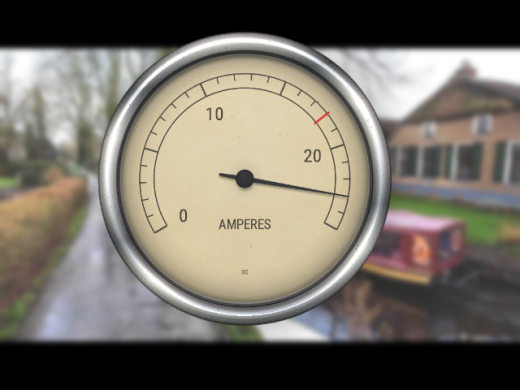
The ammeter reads 23 (A)
